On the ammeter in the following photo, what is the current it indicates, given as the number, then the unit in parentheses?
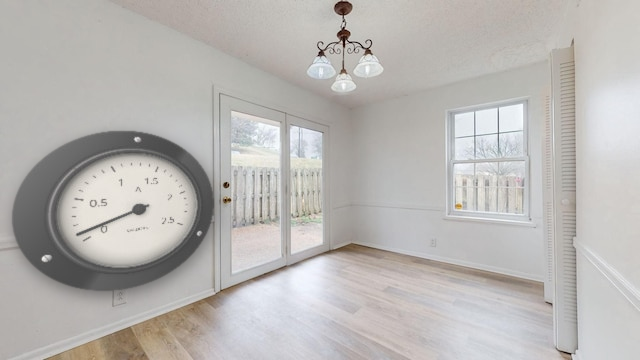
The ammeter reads 0.1 (A)
